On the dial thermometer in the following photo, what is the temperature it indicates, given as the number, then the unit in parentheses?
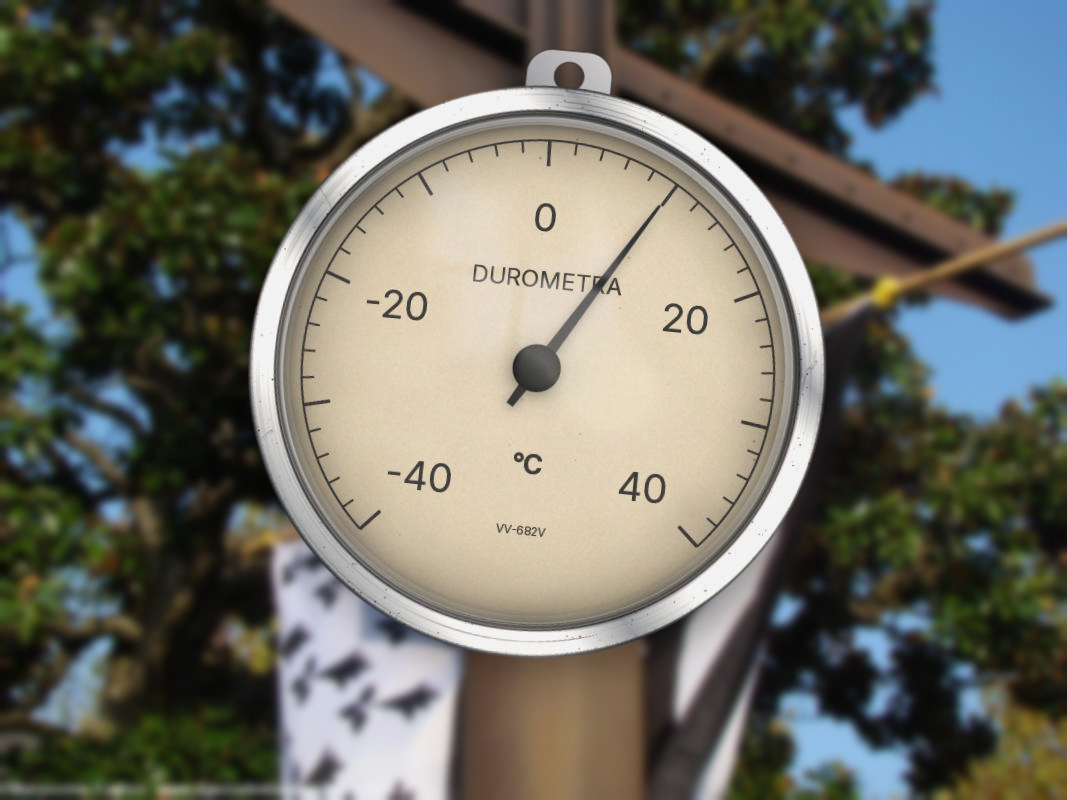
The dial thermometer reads 10 (°C)
